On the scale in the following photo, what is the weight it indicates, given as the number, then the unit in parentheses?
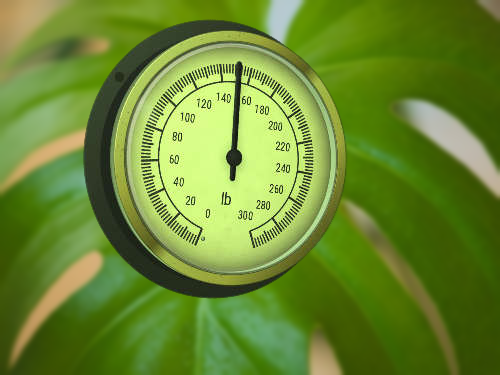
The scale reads 150 (lb)
